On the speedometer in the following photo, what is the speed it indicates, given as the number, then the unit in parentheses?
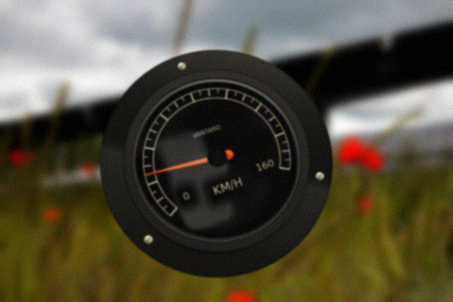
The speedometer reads 25 (km/h)
